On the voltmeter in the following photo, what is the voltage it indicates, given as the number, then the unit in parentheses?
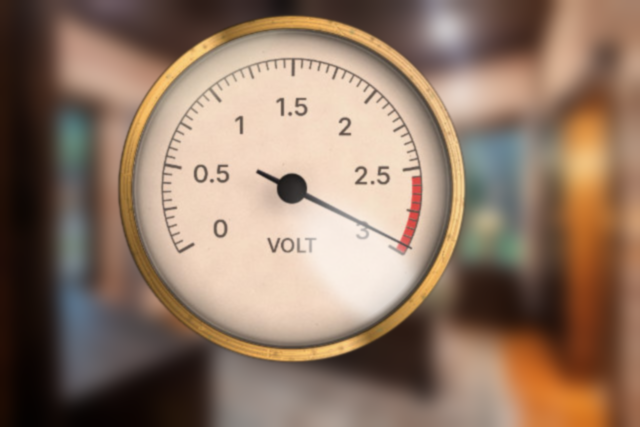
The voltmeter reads 2.95 (V)
